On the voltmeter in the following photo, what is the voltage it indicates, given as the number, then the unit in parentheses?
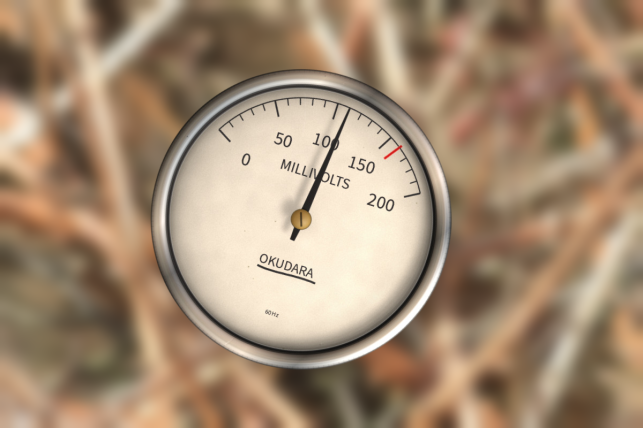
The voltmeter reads 110 (mV)
